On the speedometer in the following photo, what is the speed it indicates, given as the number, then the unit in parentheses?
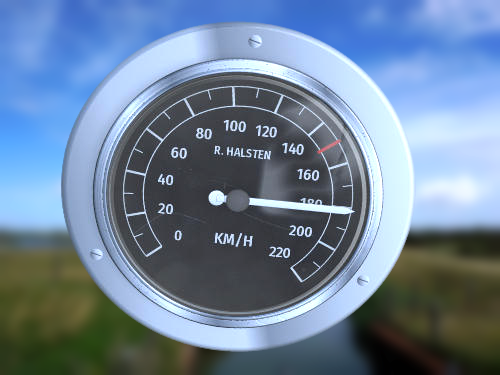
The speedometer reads 180 (km/h)
